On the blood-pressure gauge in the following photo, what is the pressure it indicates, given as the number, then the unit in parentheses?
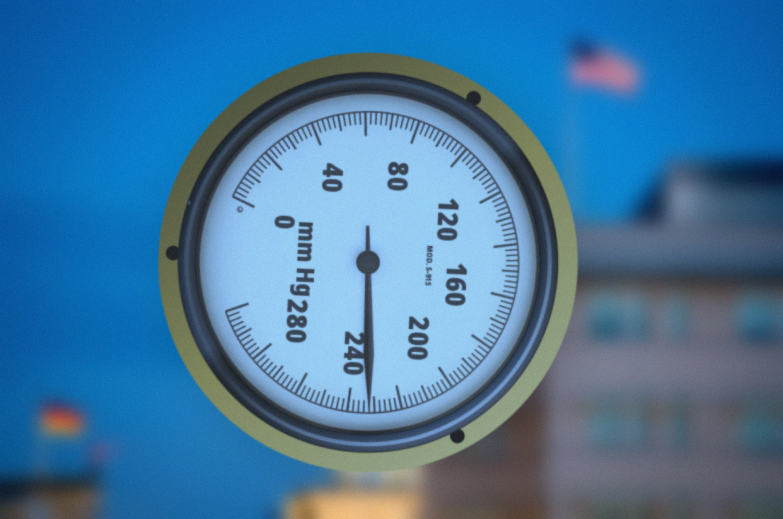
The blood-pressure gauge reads 232 (mmHg)
